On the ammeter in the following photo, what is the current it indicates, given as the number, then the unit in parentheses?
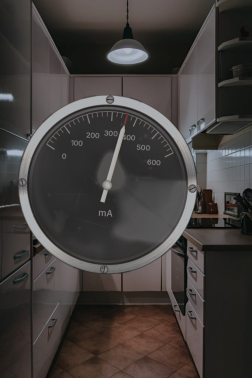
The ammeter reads 360 (mA)
